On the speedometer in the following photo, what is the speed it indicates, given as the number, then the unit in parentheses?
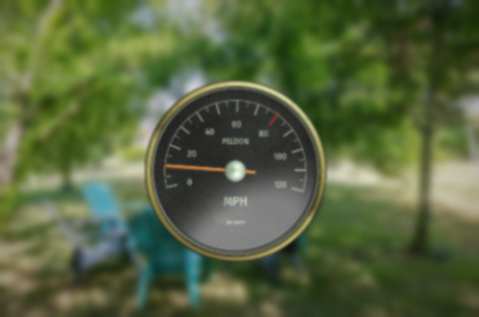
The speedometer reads 10 (mph)
